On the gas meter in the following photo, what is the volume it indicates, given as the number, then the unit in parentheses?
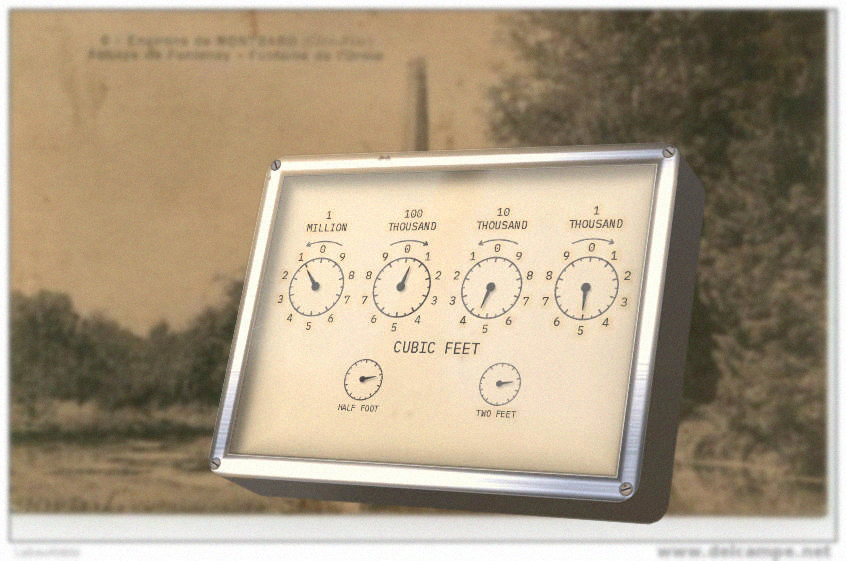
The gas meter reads 104500 (ft³)
